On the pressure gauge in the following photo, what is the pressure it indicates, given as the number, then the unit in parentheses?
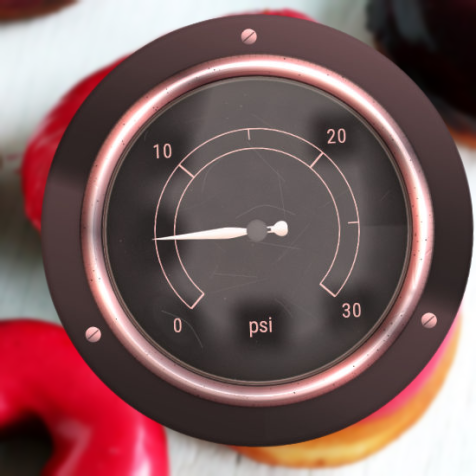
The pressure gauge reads 5 (psi)
